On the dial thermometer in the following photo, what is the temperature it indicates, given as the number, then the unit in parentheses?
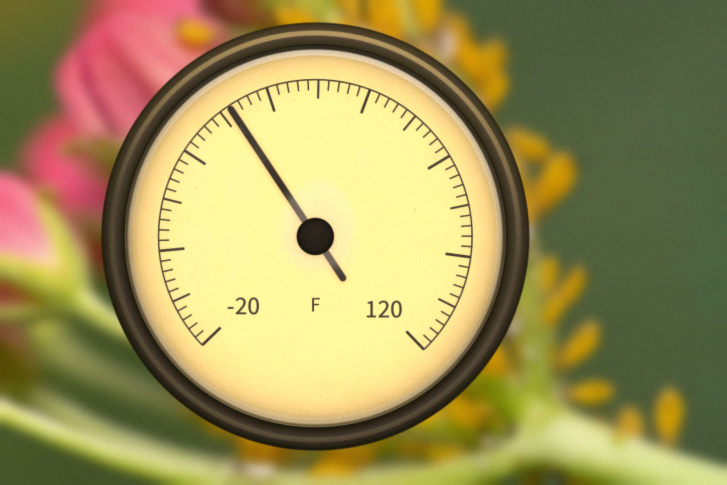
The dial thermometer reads 32 (°F)
